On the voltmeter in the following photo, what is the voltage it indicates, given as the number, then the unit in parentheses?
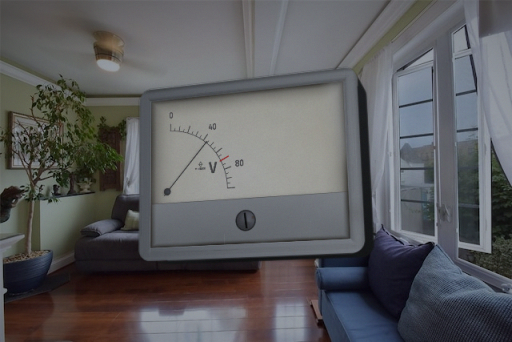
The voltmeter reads 45 (V)
